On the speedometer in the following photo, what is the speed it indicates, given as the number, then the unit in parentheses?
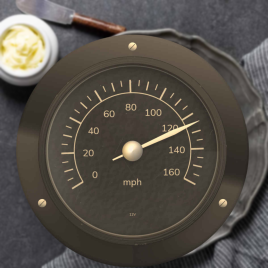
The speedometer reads 125 (mph)
